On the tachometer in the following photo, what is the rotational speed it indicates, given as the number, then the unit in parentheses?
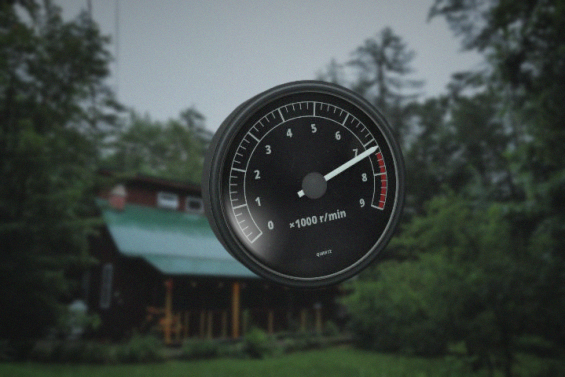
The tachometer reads 7200 (rpm)
